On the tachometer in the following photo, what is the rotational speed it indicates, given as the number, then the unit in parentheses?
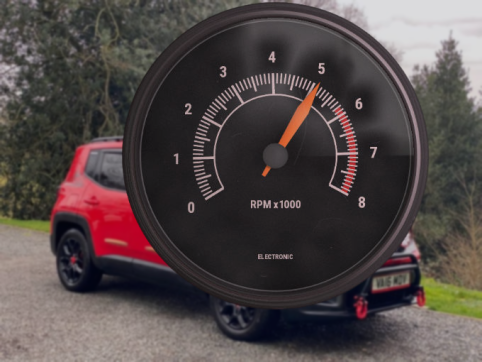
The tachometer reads 5100 (rpm)
